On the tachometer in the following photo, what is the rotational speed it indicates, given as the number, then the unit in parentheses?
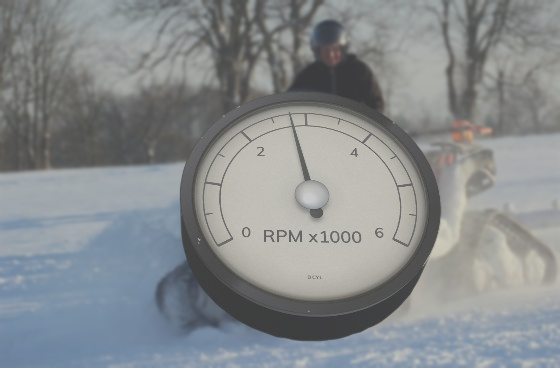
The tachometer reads 2750 (rpm)
